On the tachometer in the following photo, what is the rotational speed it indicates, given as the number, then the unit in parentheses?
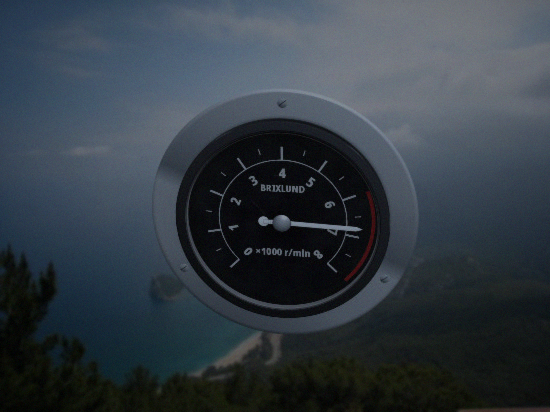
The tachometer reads 6750 (rpm)
